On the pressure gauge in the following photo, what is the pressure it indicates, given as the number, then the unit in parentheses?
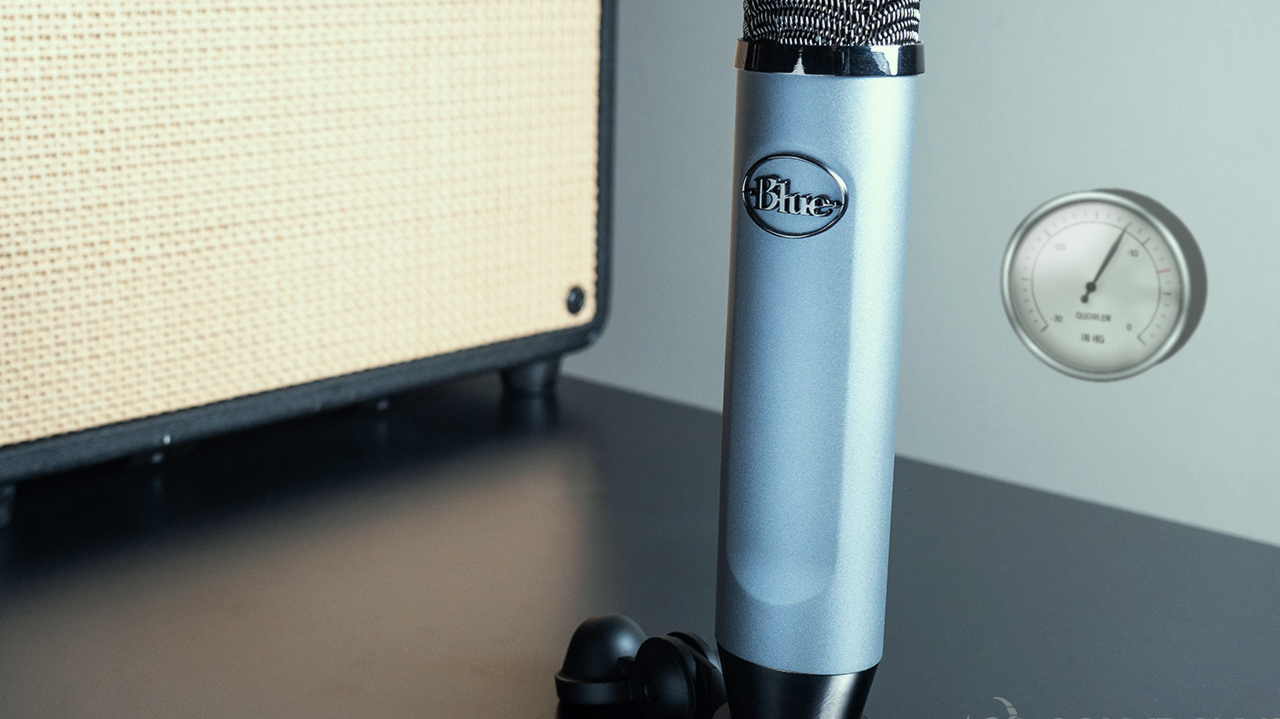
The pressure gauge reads -12 (inHg)
